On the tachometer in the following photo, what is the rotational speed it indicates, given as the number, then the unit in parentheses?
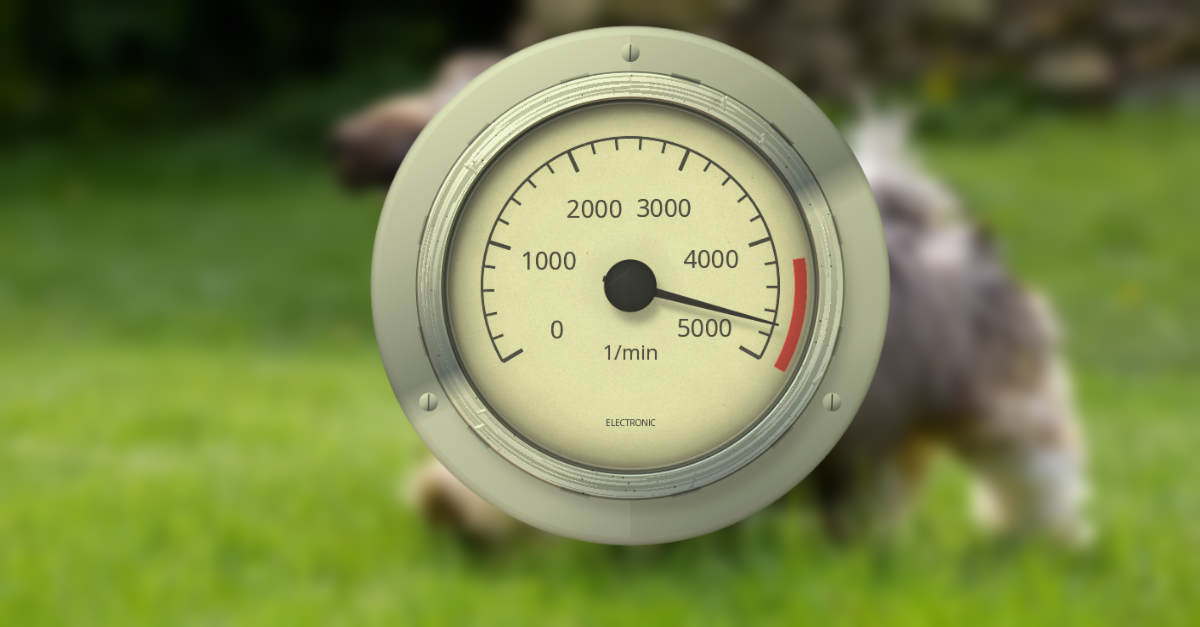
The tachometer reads 4700 (rpm)
